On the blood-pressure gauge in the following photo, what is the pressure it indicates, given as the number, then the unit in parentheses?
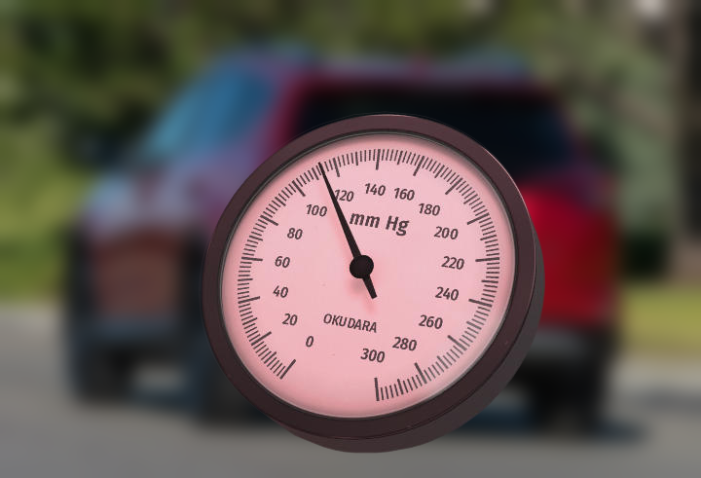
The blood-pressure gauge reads 114 (mmHg)
